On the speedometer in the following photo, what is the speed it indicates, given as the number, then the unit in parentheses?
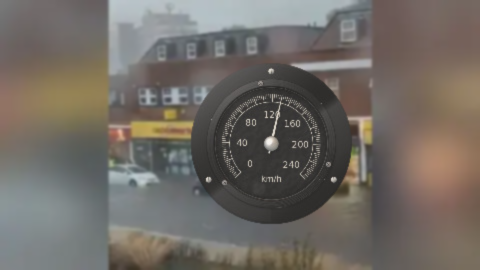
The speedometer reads 130 (km/h)
